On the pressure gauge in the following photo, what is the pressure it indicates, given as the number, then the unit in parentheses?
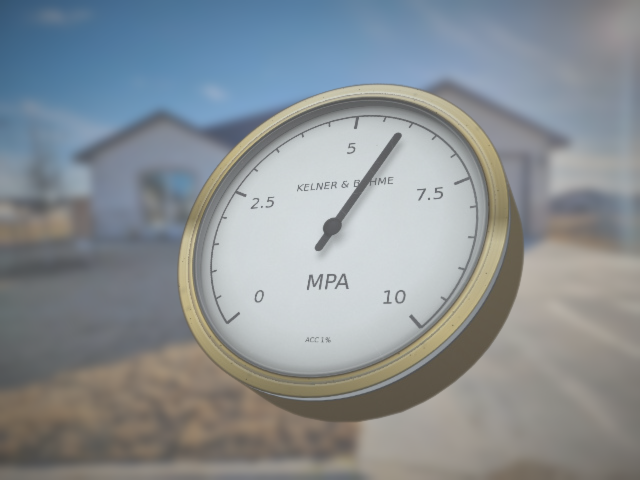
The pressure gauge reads 6 (MPa)
